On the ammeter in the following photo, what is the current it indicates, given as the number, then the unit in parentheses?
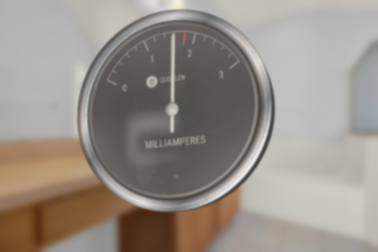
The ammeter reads 1.6 (mA)
